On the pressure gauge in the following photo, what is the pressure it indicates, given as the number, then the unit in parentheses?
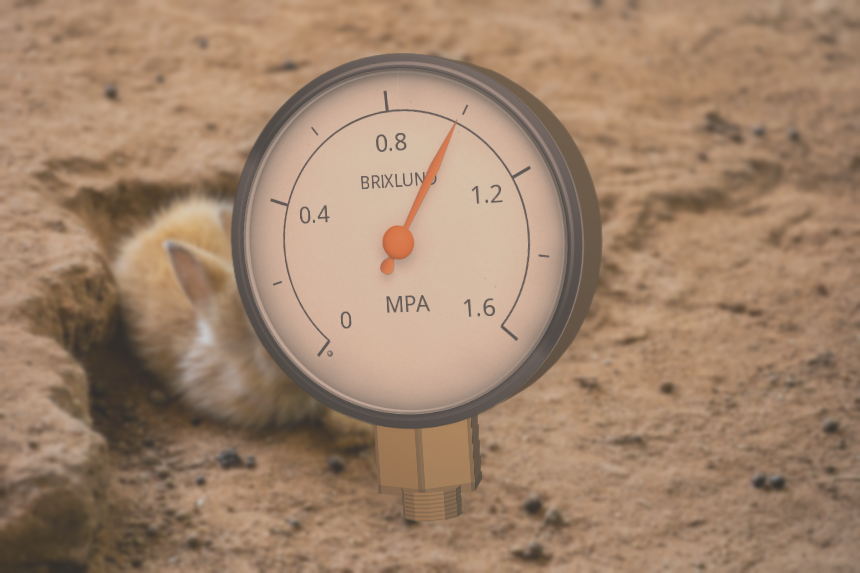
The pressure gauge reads 1 (MPa)
